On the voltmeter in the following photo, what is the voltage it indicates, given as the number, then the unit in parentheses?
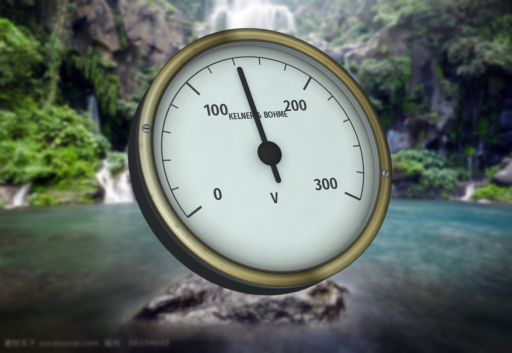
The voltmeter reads 140 (V)
